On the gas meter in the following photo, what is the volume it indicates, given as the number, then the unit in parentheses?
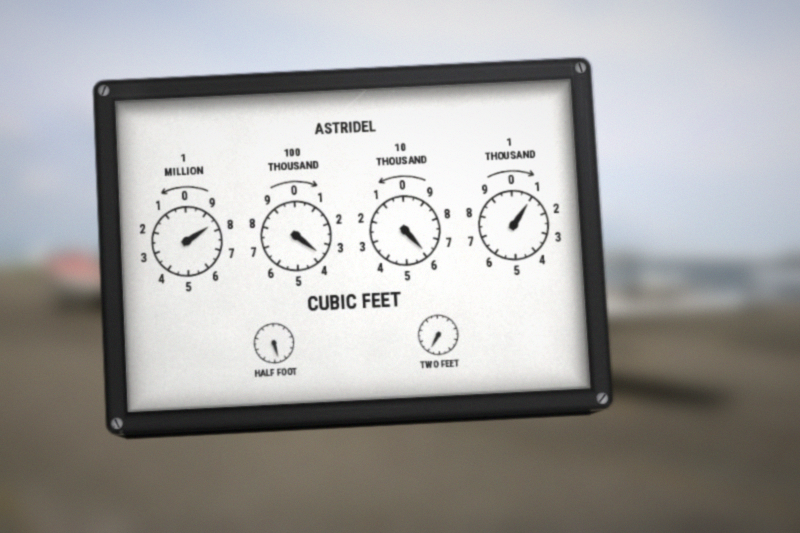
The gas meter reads 836100 (ft³)
